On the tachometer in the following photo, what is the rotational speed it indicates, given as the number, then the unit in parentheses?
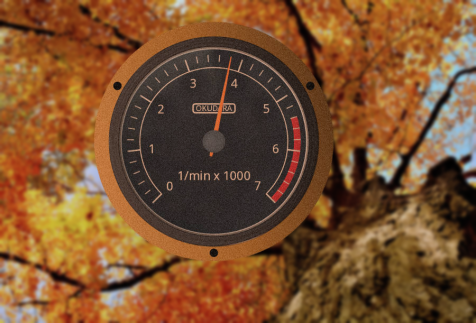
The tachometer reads 3800 (rpm)
